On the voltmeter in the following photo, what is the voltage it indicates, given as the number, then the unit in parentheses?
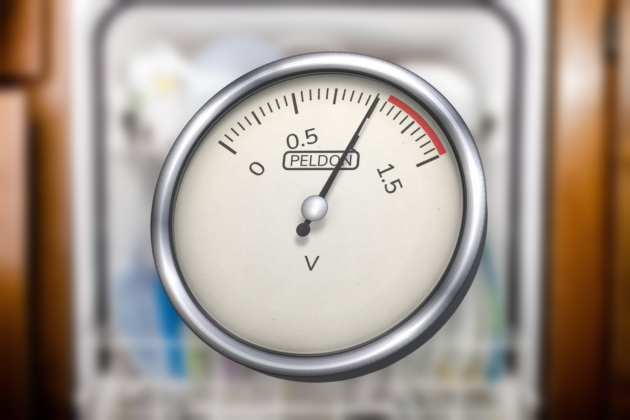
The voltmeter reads 1 (V)
